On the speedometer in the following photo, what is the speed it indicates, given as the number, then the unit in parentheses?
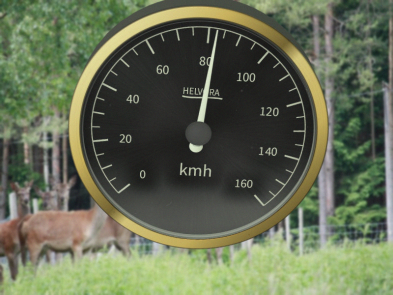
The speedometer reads 82.5 (km/h)
